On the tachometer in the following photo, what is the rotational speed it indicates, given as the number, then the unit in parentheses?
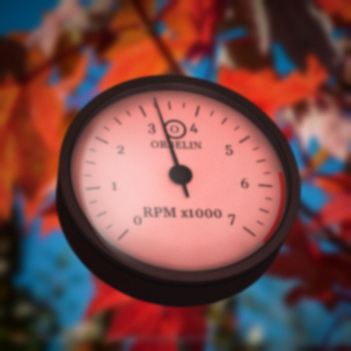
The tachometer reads 3250 (rpm)
